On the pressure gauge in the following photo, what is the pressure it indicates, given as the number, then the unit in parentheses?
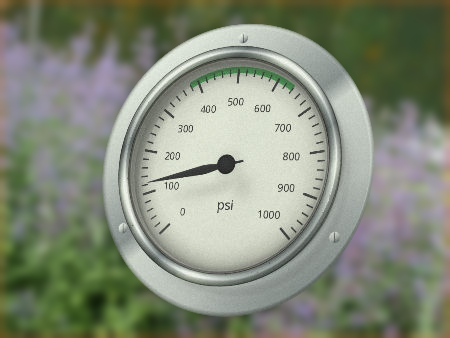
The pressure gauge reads 120 (psi)
